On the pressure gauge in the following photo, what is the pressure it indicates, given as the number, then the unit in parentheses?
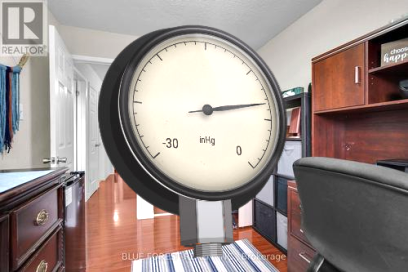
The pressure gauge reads -6.5 (inHg)
